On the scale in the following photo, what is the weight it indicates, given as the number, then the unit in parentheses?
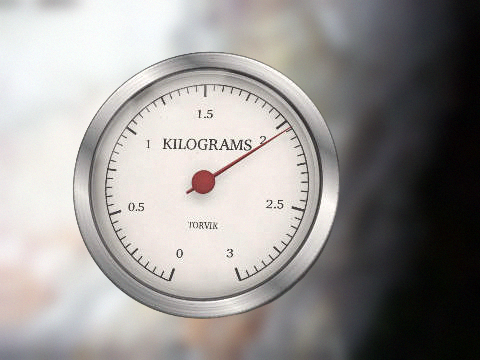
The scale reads 2.05 (kg)
